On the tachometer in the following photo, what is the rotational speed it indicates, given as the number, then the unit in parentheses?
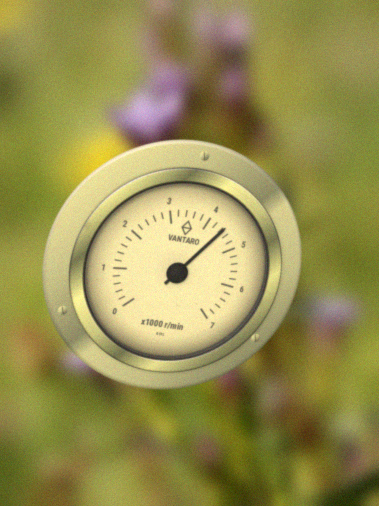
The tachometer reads 4400 (rpm)
